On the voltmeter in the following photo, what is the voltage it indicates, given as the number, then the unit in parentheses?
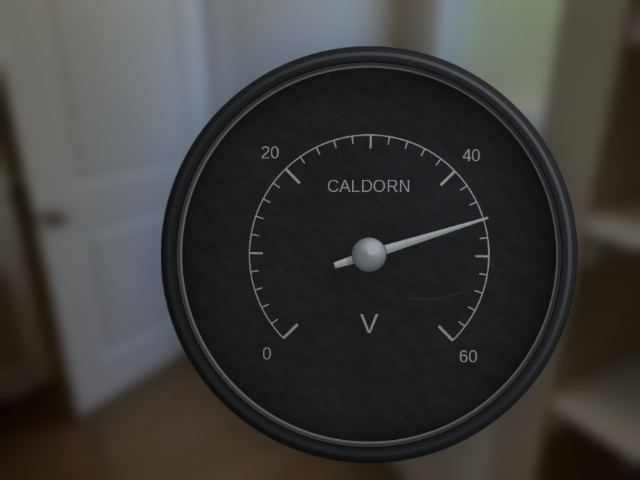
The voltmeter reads 46 (V)
